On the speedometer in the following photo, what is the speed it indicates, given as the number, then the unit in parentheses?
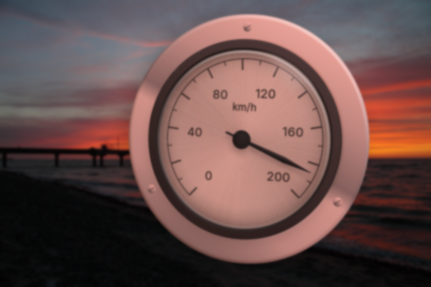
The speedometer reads 185 (km/h)
